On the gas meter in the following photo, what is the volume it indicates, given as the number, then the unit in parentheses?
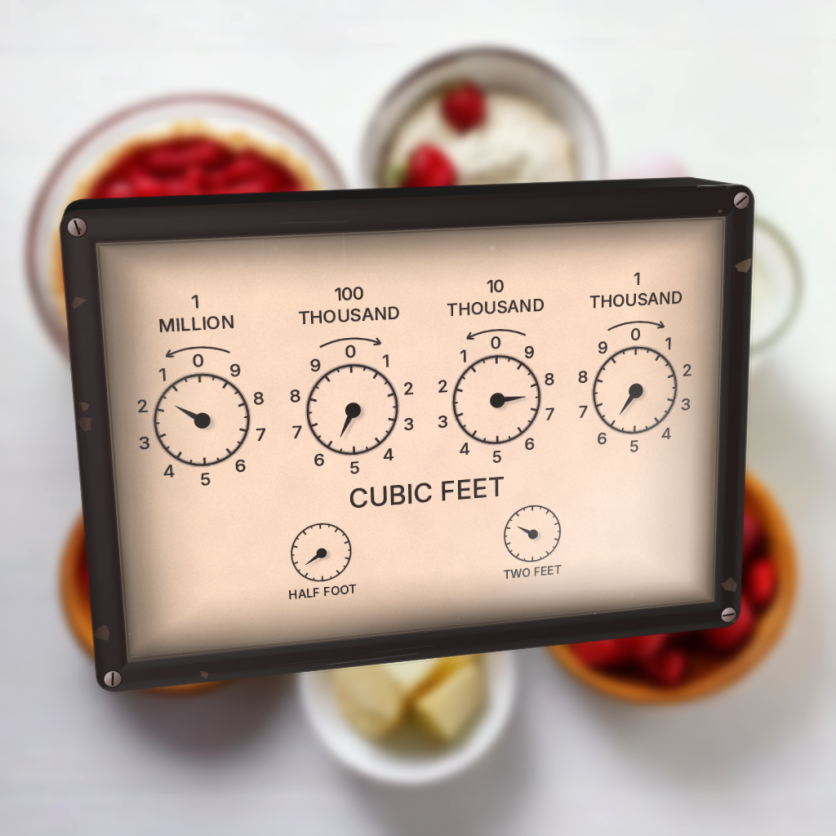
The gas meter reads 157600 (ft³)
